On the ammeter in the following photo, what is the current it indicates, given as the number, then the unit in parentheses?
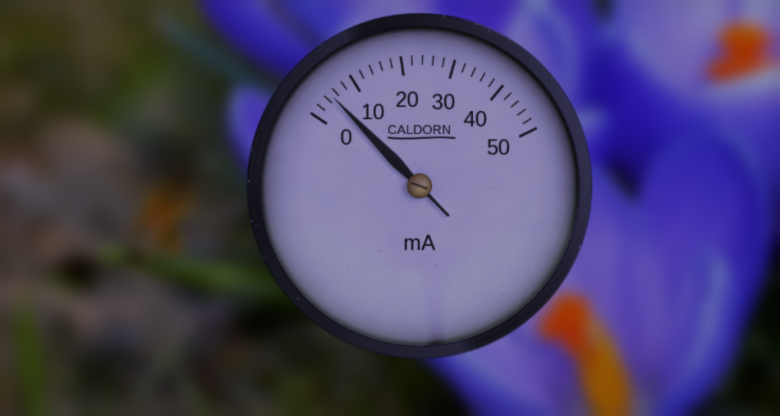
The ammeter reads 5 (mA)
